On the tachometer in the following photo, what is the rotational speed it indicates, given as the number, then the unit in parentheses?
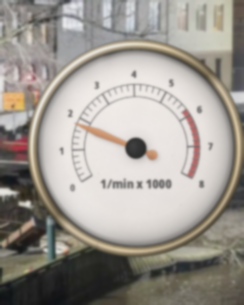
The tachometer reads 1800 (rpm)
